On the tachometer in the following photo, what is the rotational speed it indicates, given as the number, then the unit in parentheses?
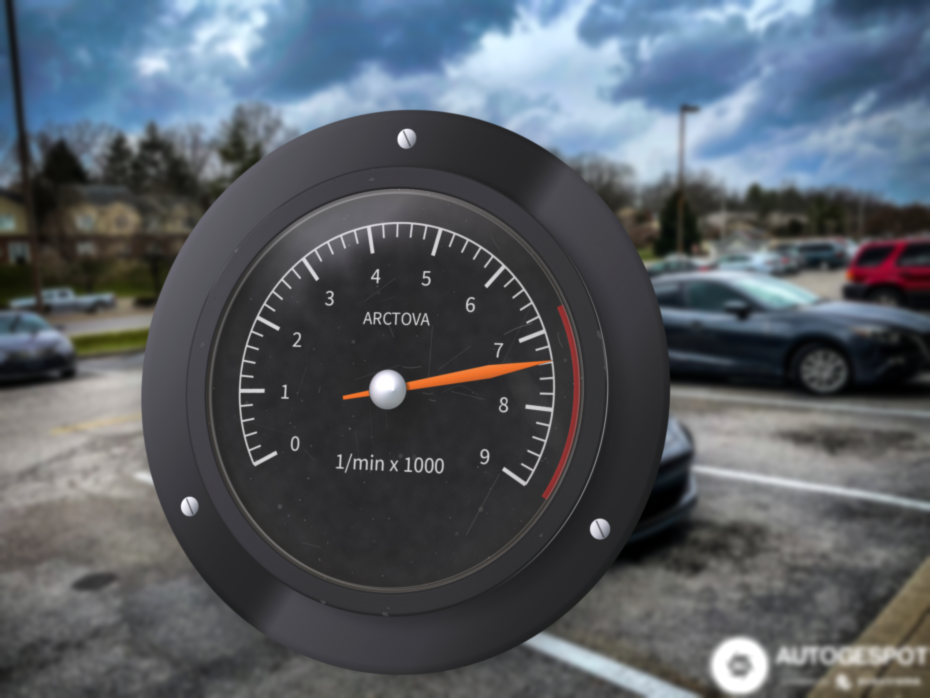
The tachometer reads 7400 (rpm)
